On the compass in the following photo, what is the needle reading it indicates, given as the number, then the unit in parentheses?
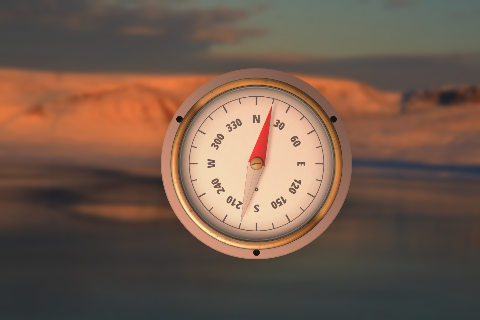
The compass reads 15 (°)
